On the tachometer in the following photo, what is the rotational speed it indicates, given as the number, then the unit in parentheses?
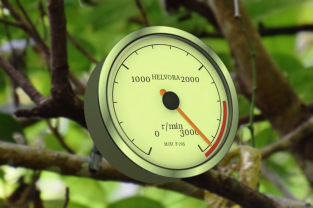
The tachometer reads 2900 (rpm)
